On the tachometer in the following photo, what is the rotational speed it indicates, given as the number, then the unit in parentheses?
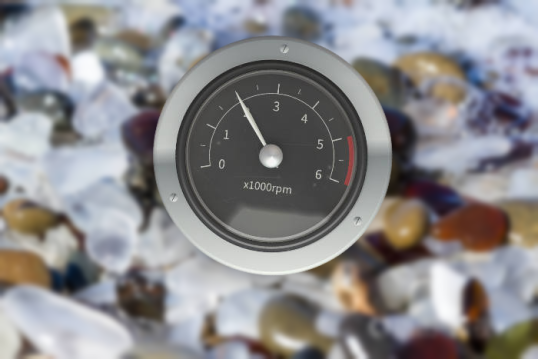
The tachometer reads 2000 (rpm)
